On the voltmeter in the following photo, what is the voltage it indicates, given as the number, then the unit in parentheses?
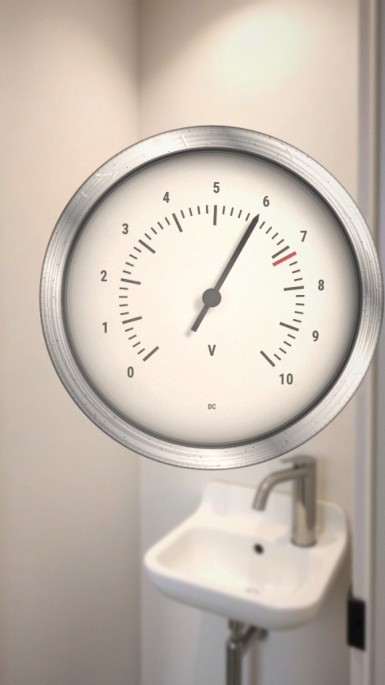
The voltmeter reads 6 (V)
